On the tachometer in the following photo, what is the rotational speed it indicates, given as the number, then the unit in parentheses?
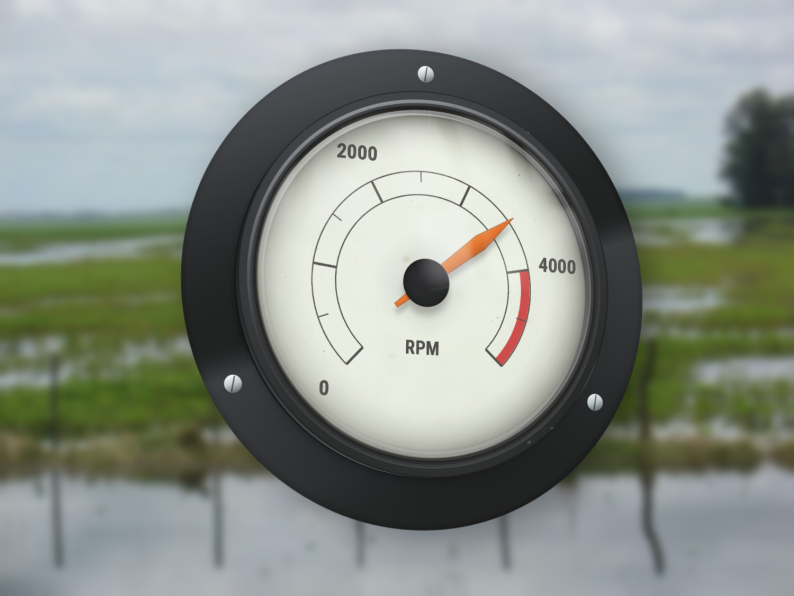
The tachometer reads 3500 (rpm)
